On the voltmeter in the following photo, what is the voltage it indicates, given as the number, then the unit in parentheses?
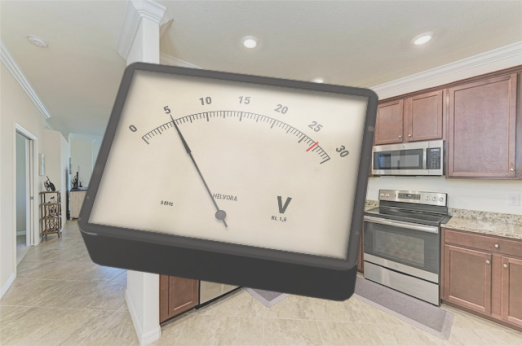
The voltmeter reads 5 (V)
